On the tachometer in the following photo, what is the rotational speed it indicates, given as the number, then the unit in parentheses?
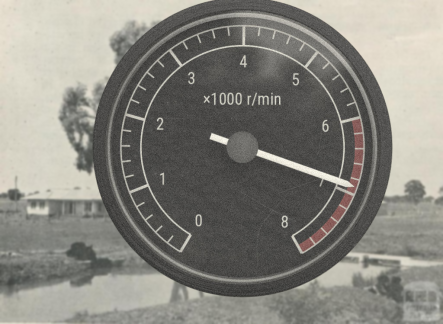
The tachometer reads 6900 (rpm)
